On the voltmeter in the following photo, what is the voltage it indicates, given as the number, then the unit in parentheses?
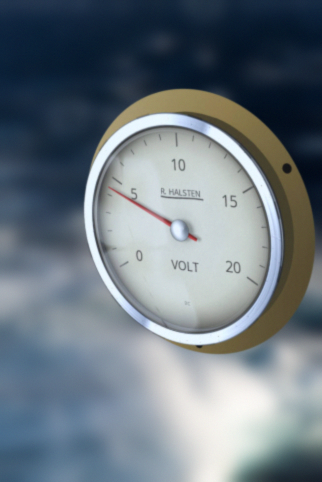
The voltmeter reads 4.5 (V)
